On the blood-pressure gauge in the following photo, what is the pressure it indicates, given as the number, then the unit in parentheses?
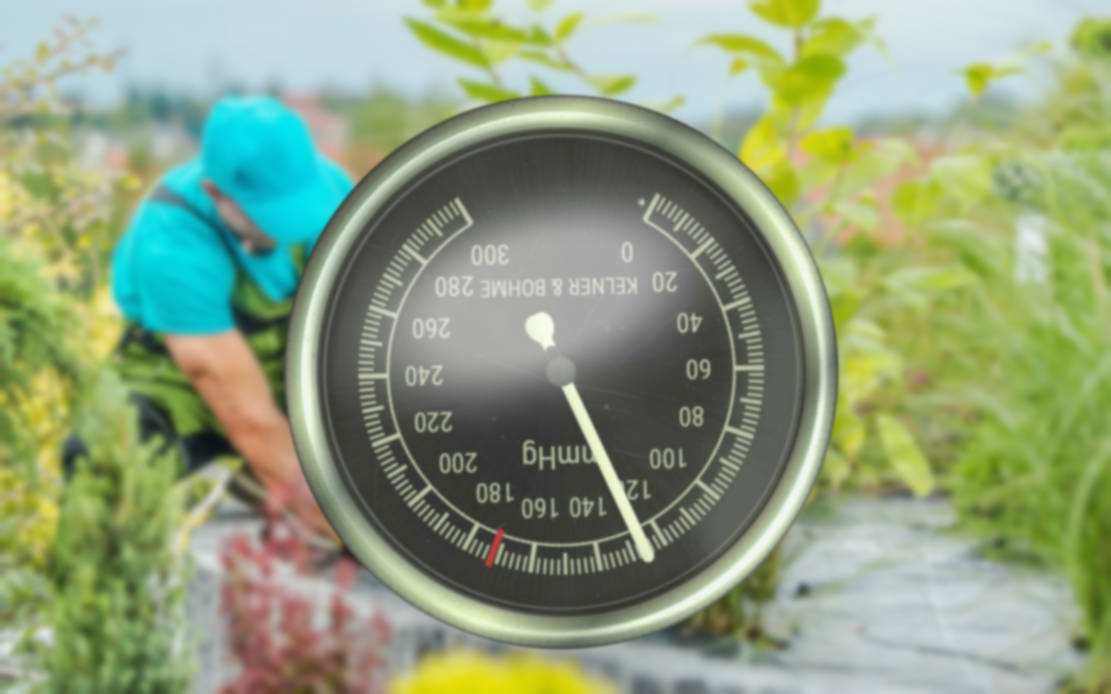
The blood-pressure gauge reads 126 (mmHg)
